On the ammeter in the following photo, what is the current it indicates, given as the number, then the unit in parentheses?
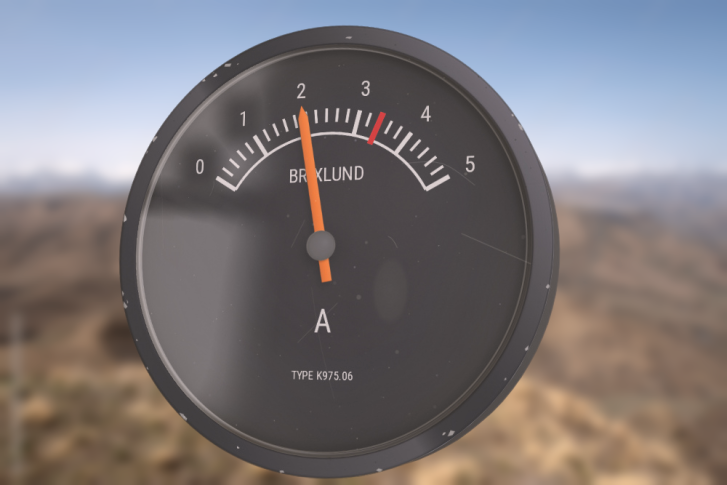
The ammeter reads 2 (A)
